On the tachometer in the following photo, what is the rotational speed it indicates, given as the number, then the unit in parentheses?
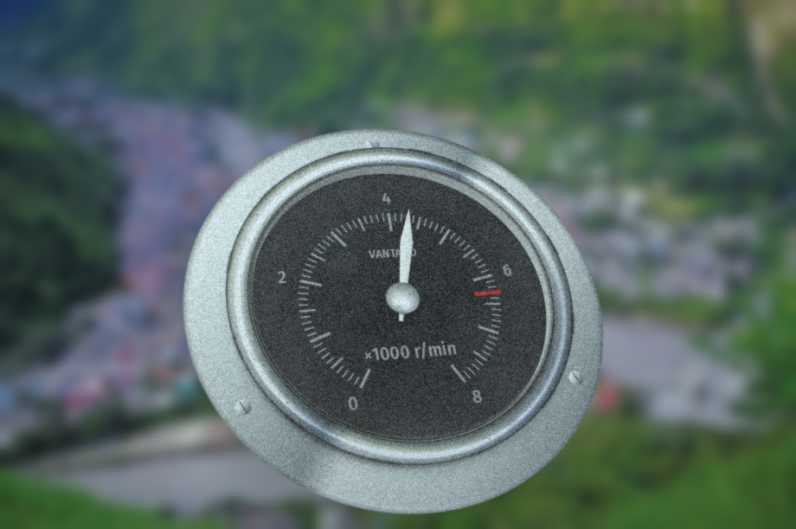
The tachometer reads 4300 (rpm)
